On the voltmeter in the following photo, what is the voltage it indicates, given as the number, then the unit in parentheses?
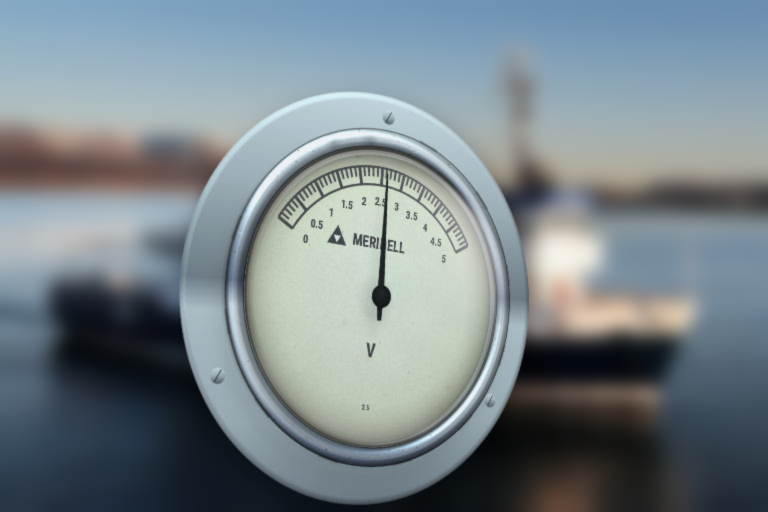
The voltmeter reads 2.5 (V)
